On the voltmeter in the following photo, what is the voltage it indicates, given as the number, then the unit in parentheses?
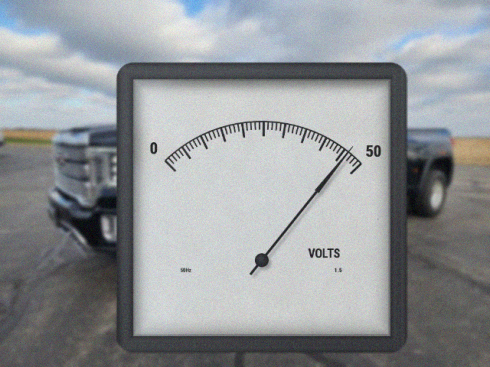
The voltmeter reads 46 (V)
